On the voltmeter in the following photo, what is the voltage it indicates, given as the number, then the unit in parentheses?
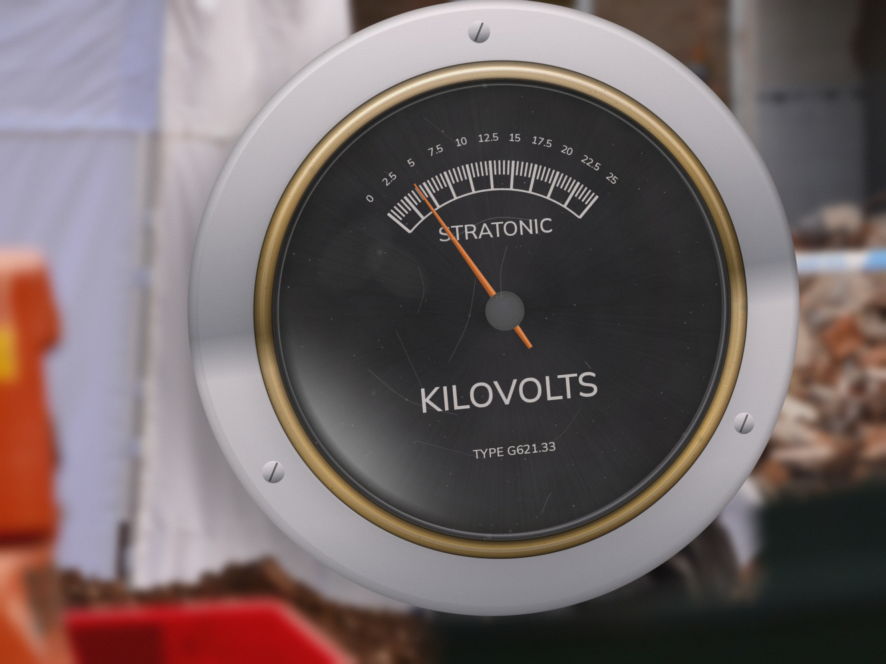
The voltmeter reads 4 (kV)
